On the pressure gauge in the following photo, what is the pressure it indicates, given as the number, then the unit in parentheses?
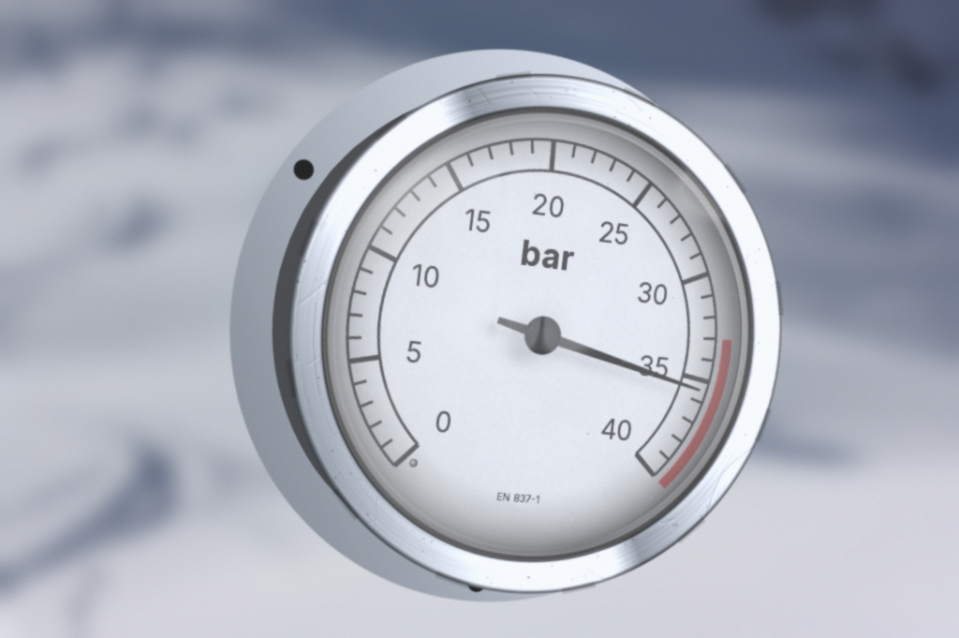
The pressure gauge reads 35.5 (bar)
